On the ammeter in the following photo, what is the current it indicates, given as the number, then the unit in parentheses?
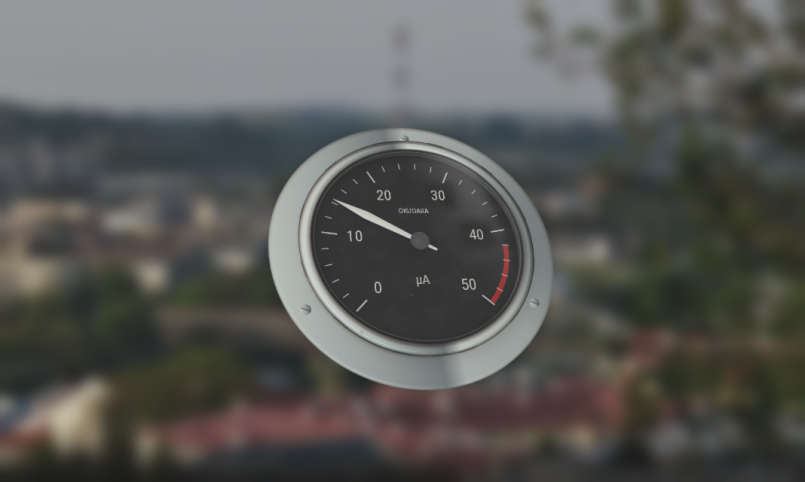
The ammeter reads 14 (µA)
